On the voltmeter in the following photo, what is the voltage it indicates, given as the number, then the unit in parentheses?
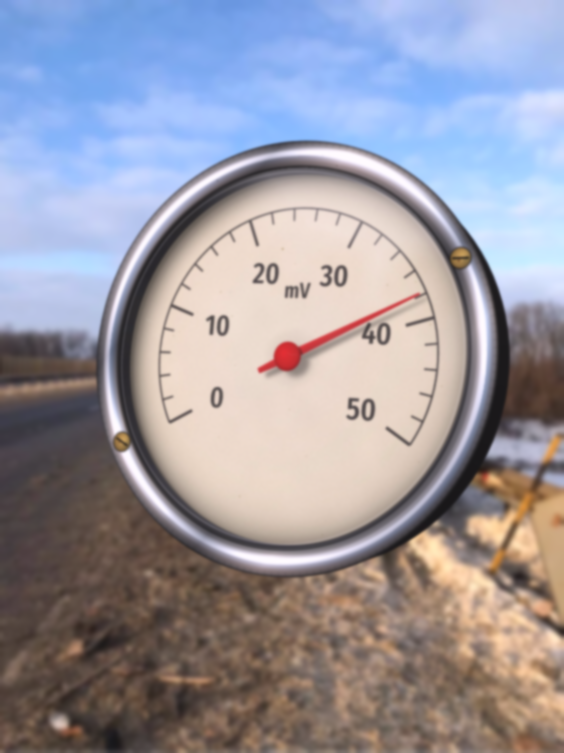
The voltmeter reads 38 (mV)
